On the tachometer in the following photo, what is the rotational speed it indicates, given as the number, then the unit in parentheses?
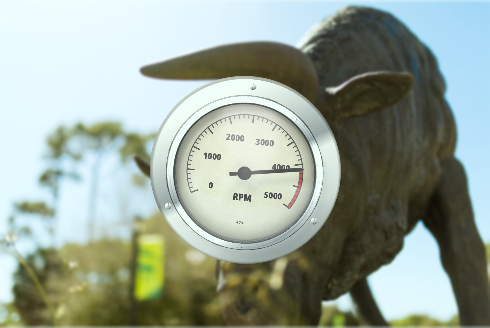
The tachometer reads 4100 (rpm)
